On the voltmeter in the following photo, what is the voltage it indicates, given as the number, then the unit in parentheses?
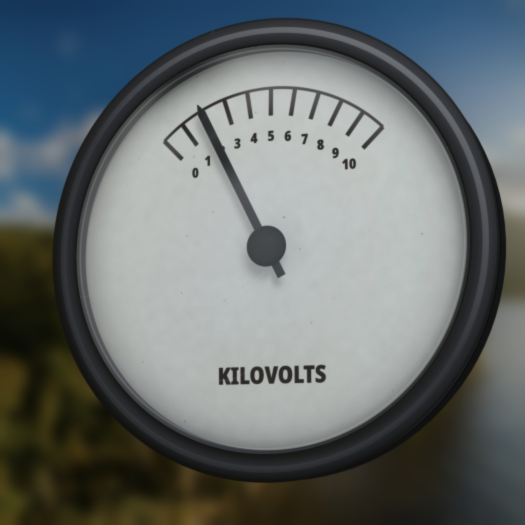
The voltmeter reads 2 (kV)
